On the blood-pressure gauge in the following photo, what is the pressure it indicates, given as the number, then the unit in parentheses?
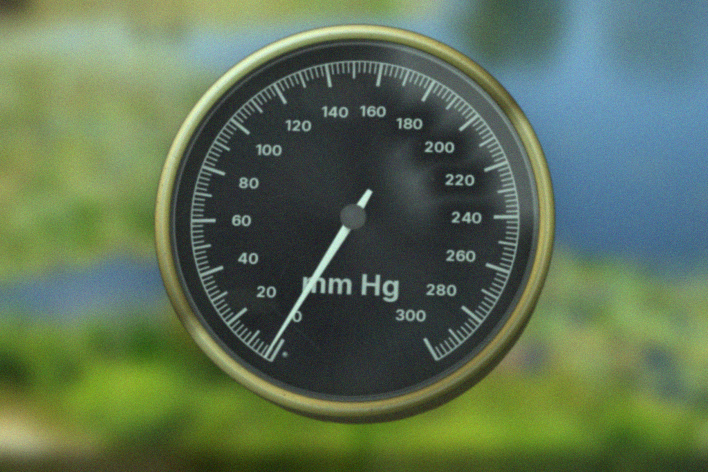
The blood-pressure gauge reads 2 (mmHg)
